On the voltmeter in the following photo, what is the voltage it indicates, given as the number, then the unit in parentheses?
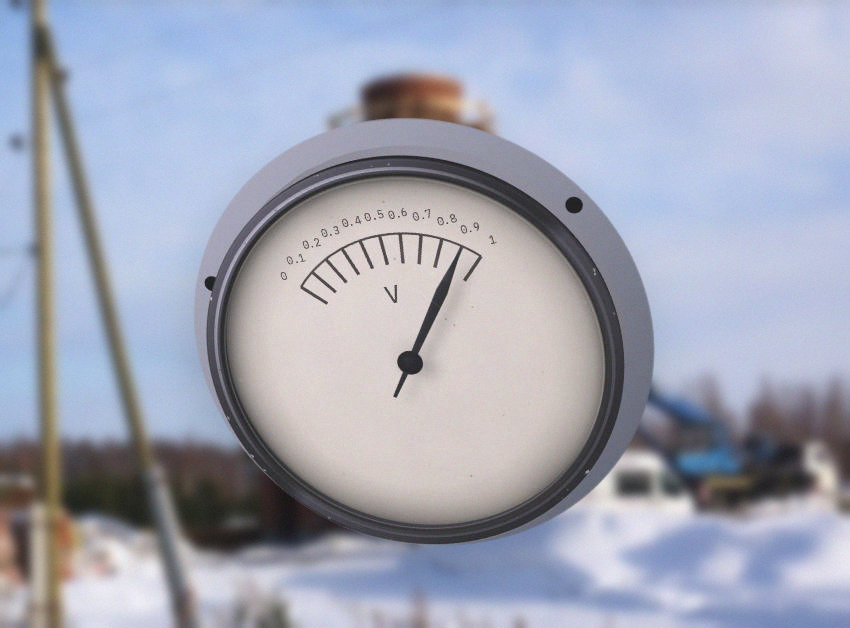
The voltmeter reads 0.9 (V)
